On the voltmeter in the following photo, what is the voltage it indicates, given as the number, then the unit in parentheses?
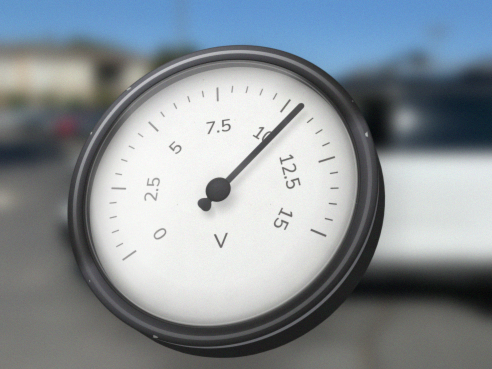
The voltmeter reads 10.5 (V)
